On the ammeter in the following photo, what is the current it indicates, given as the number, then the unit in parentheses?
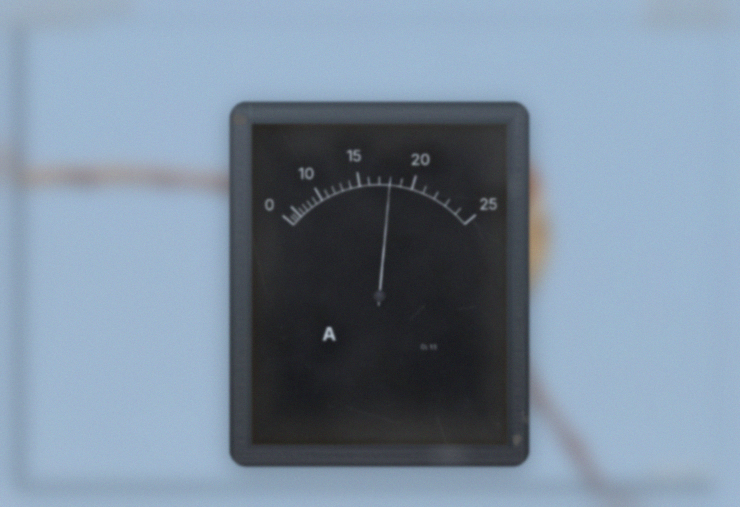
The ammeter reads 18 (A)
